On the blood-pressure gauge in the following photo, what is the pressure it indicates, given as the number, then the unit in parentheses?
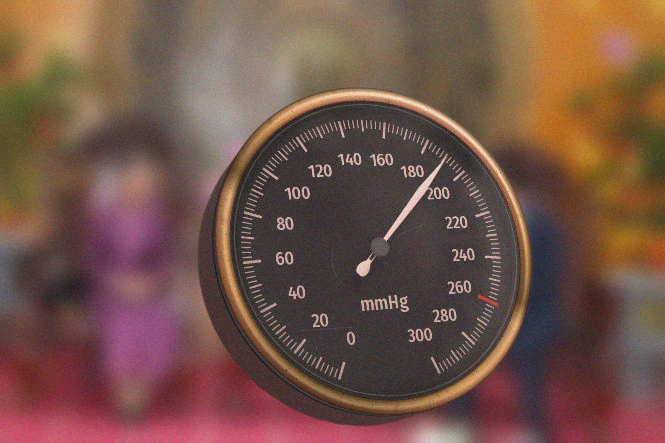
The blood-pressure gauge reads 190 (mmHg)
